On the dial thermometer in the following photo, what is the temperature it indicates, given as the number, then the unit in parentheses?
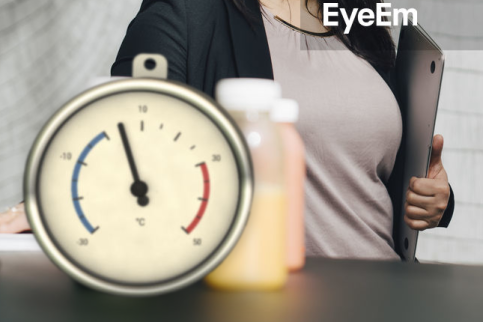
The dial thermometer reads 5 (°C)
